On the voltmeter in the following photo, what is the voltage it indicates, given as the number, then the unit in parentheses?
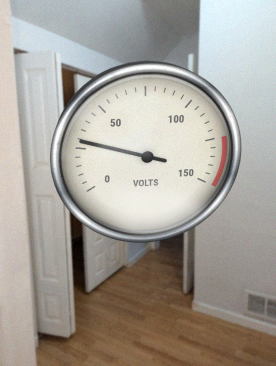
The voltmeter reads 30 (V)
